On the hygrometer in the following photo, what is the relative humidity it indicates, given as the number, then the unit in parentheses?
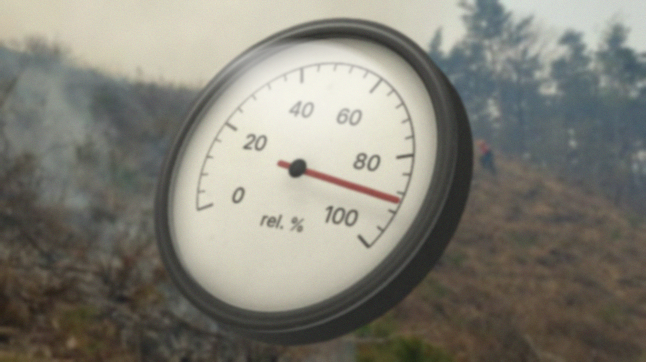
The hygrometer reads 90 (%)
